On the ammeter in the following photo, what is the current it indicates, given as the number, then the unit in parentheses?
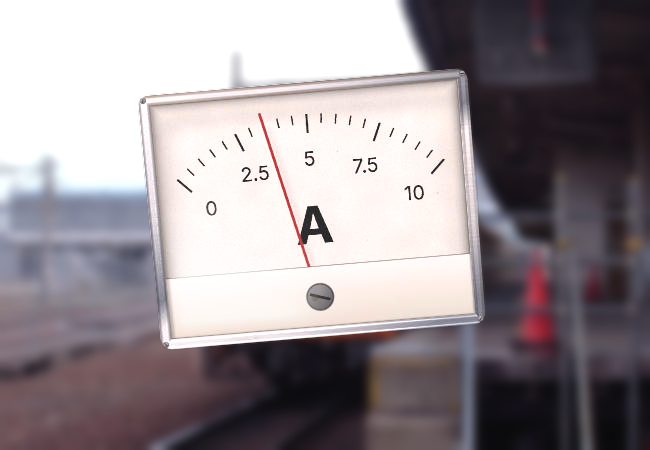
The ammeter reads 3.5 (A)
